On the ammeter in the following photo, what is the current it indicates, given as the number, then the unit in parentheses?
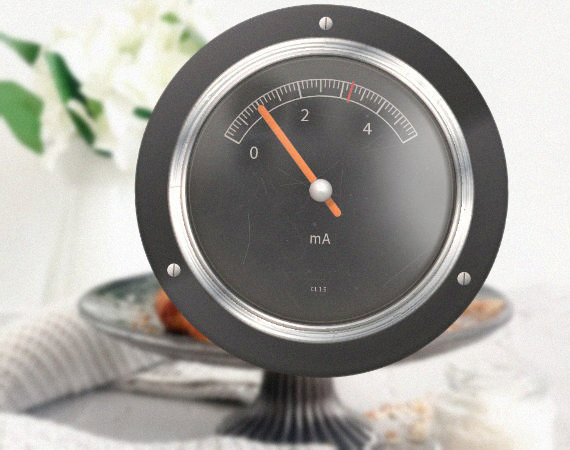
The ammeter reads 1 (mA)
